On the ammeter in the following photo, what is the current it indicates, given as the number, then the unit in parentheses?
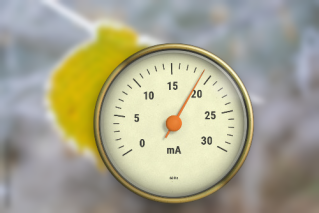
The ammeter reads 19 (mA)
